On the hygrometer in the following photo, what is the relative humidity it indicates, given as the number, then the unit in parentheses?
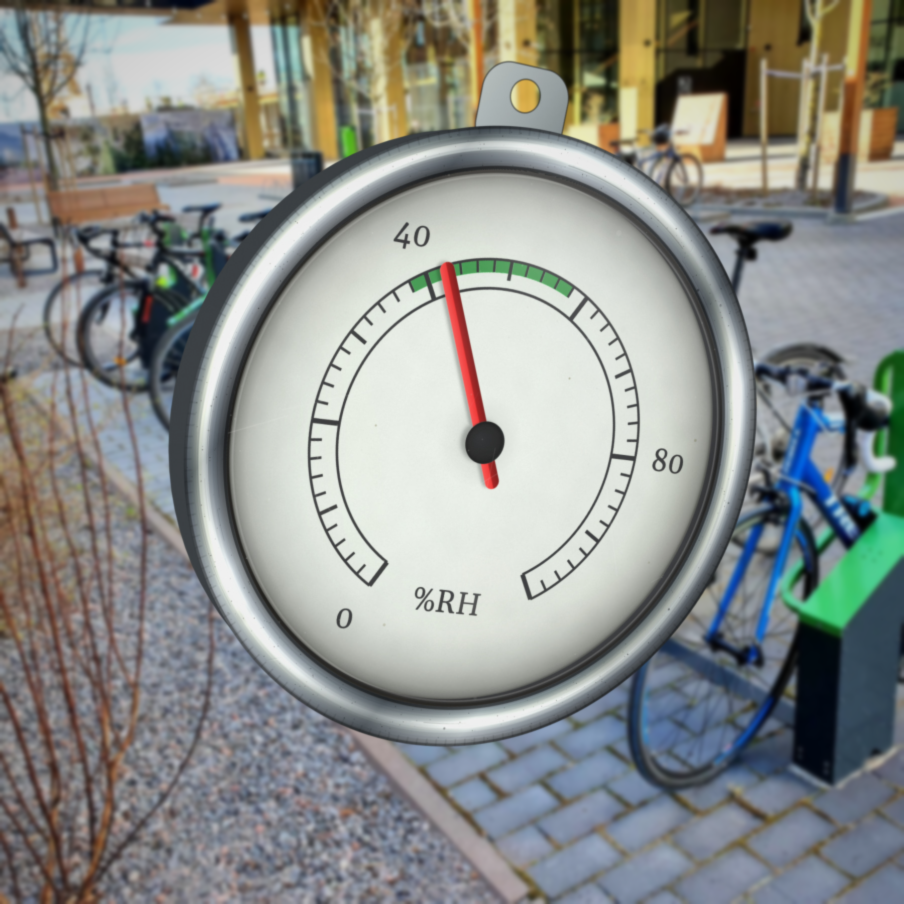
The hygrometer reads 42 (%)
